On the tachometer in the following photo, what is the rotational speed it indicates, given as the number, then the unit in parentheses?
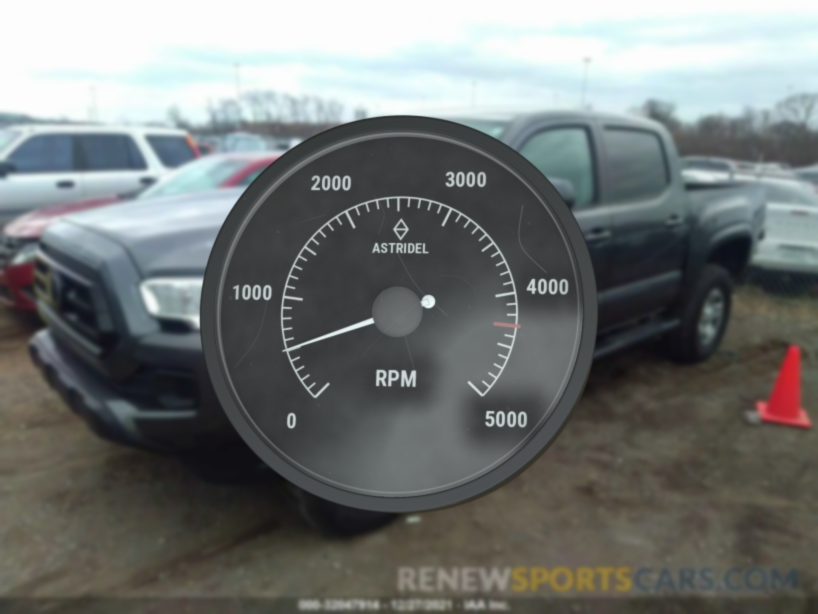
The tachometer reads 500 (rpm)
